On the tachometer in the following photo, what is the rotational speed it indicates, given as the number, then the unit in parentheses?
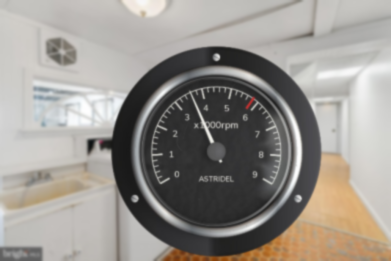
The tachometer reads 3600 (rpm)
